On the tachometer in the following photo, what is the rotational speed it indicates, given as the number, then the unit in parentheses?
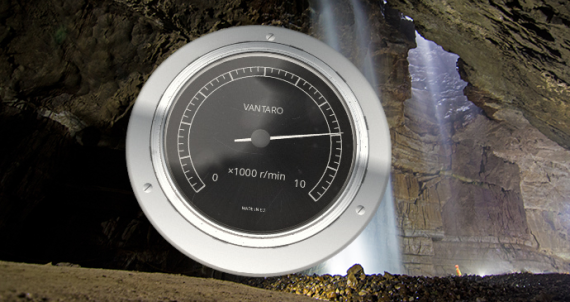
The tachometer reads 8000 (rpm)
